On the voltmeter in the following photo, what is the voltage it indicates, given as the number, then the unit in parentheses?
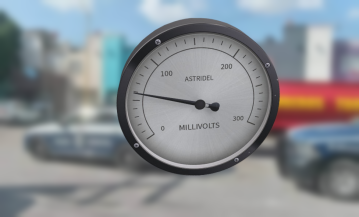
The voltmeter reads 60 (mV)
